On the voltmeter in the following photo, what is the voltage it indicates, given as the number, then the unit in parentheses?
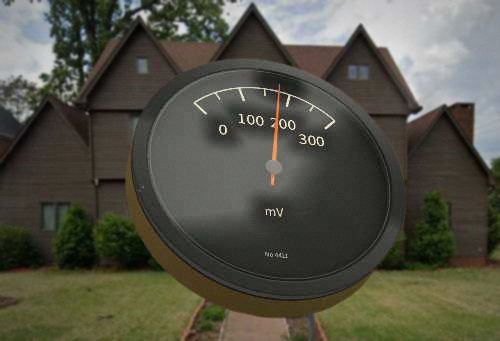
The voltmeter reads 175 (mV)
